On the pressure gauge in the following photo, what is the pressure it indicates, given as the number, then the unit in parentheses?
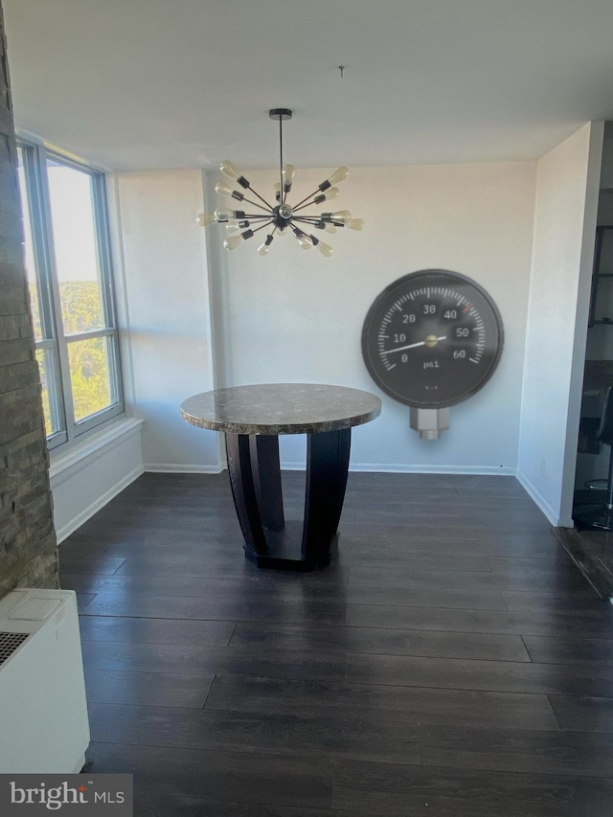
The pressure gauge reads 5 (psi)
